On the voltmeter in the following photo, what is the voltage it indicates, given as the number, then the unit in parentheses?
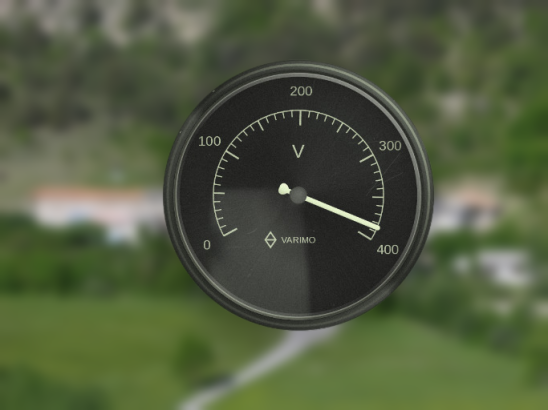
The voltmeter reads 385 (V)
